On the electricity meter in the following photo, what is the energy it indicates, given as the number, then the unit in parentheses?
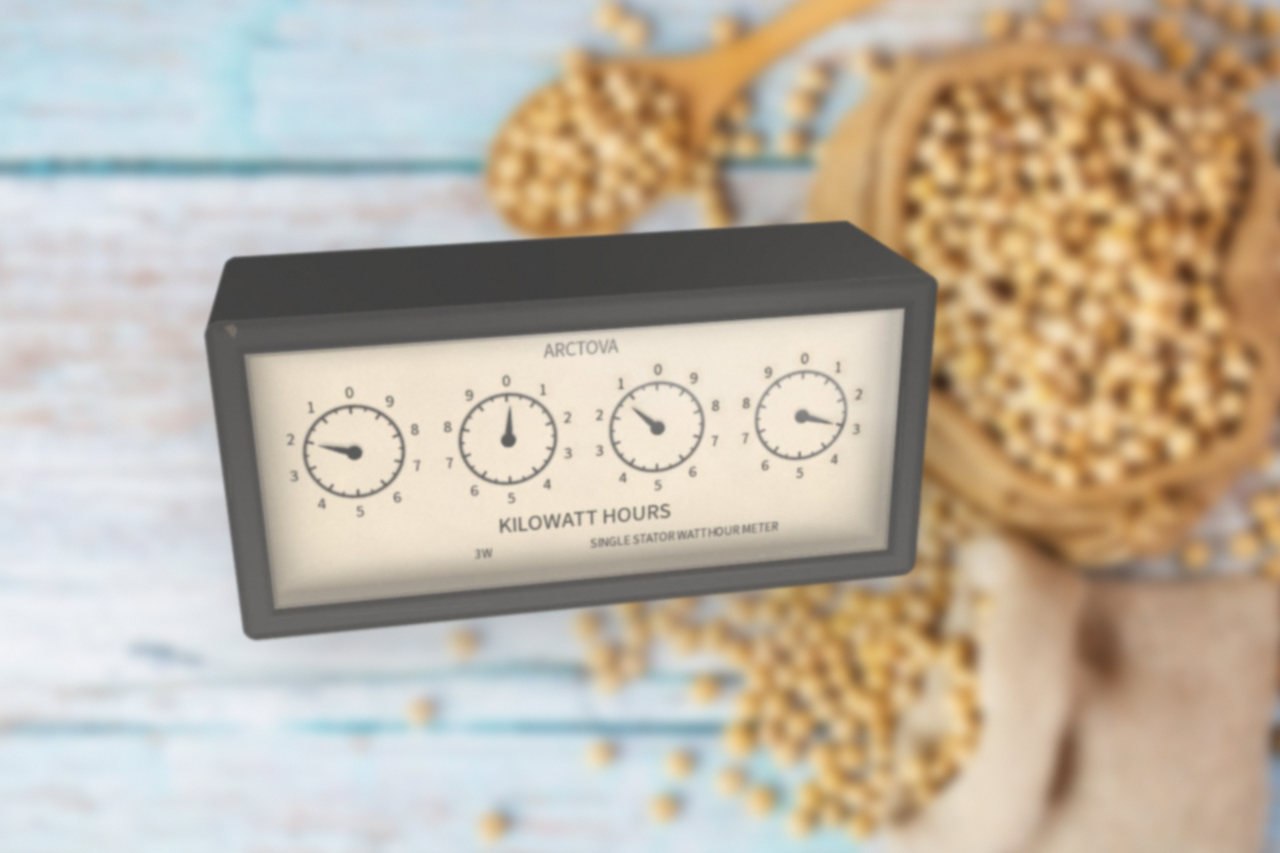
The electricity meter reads 2013 (kWh)
